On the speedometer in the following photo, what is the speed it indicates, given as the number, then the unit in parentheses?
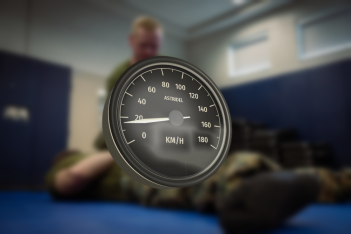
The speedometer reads 15 (km/h)
